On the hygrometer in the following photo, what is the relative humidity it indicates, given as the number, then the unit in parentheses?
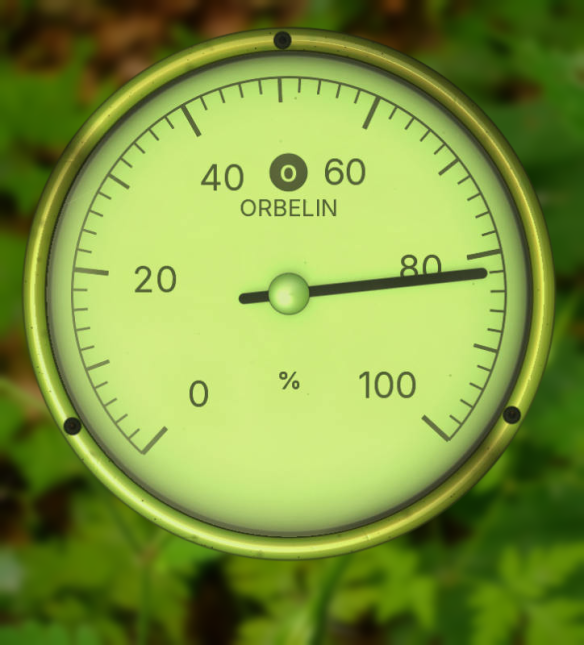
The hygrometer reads 82 (%)
